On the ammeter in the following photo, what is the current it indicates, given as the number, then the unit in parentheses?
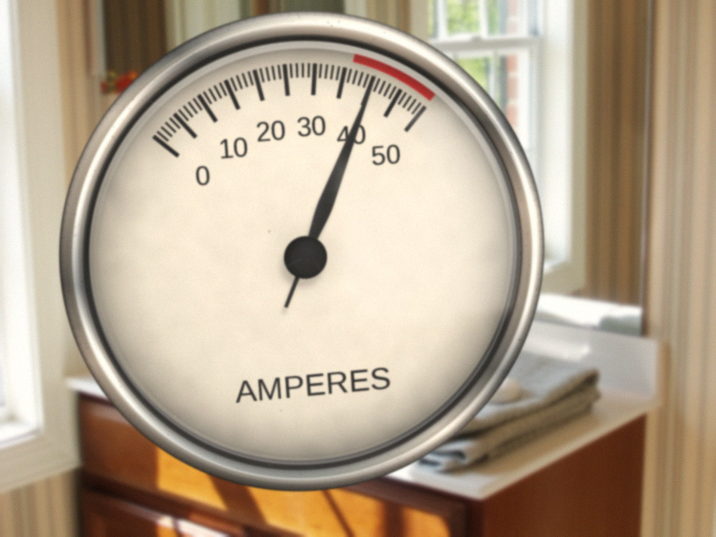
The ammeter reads 40 (A)
